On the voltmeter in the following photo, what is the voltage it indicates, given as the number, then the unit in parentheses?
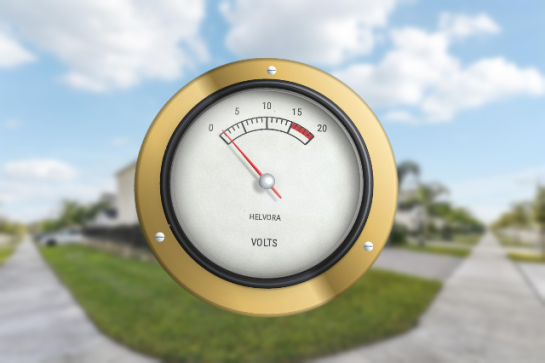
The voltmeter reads 1 (V)
